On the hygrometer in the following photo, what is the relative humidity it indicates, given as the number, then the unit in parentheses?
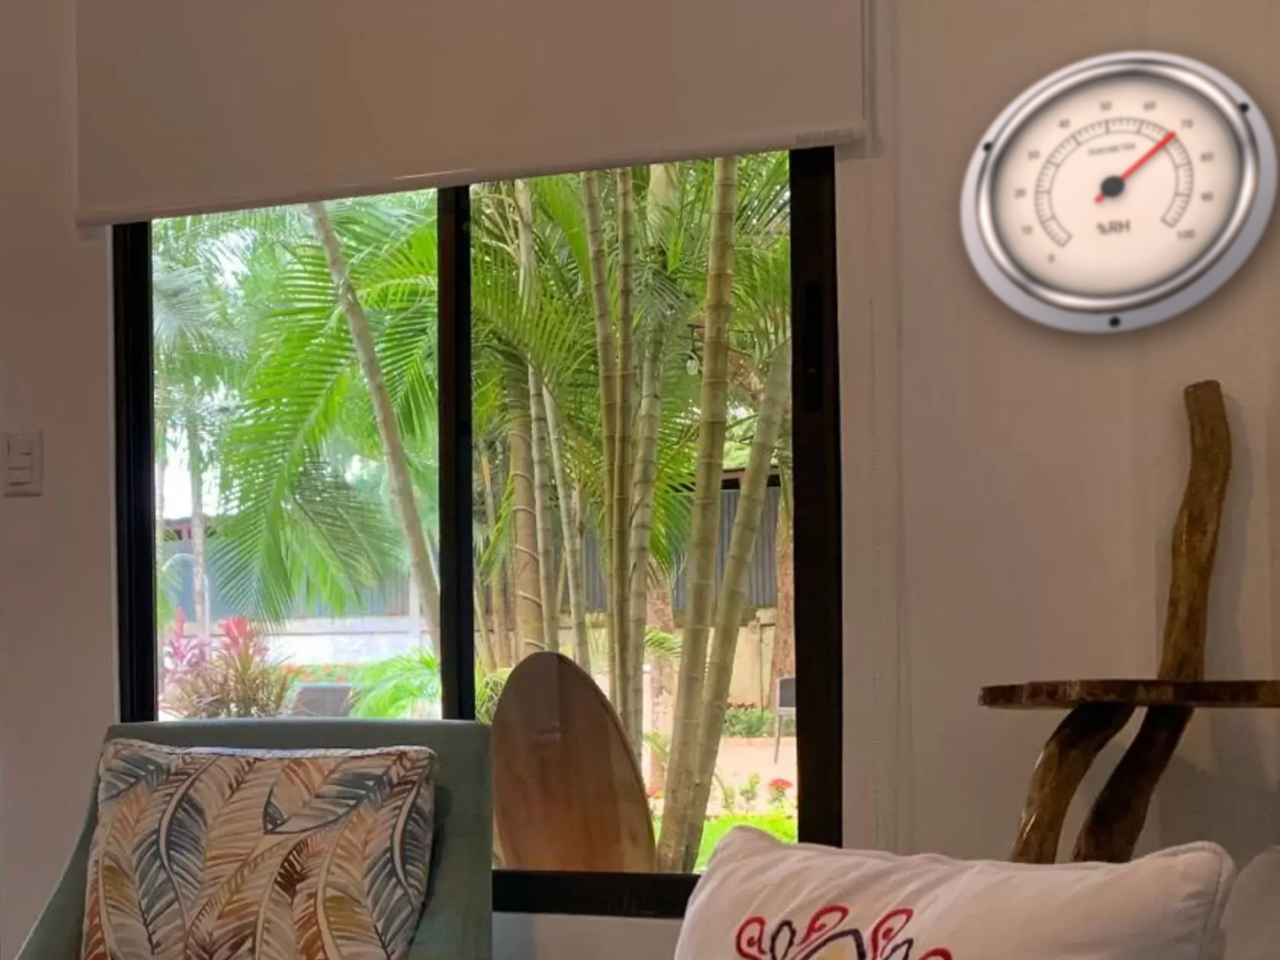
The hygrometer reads 70 (%)
